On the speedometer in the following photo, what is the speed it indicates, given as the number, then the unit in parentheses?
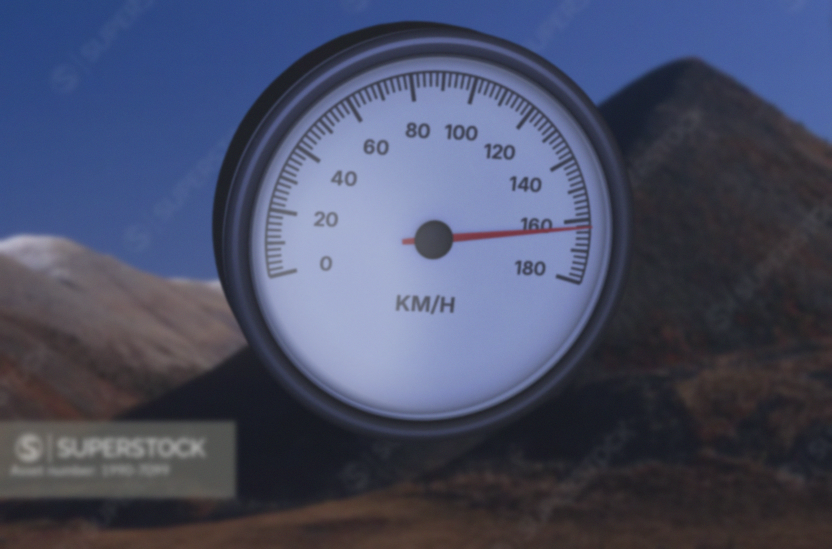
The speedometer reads 162 (km/h)
